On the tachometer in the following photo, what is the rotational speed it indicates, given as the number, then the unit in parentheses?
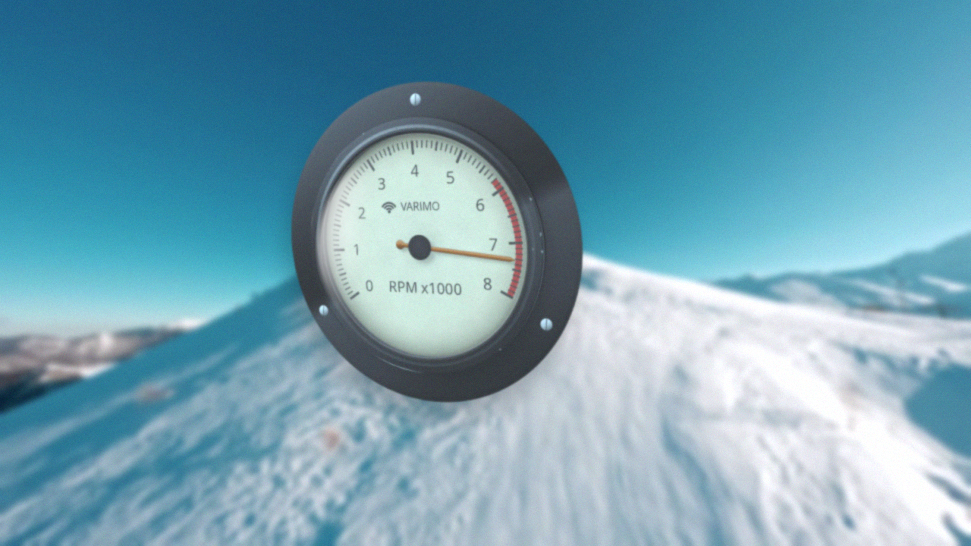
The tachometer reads 7300 (rpm)
